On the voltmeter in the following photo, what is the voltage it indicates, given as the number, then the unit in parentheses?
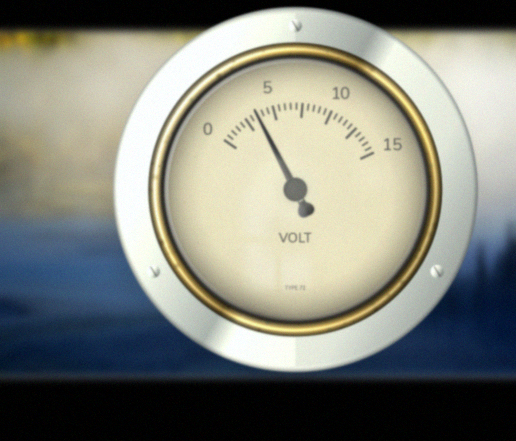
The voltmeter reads 3.5 (V)
